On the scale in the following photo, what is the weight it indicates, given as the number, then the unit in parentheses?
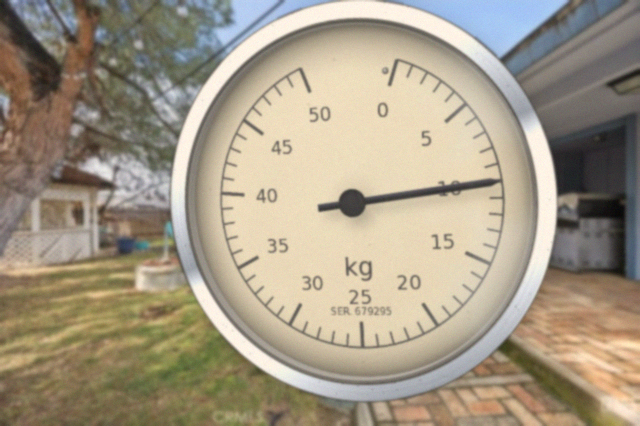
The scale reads 10 (kg)
